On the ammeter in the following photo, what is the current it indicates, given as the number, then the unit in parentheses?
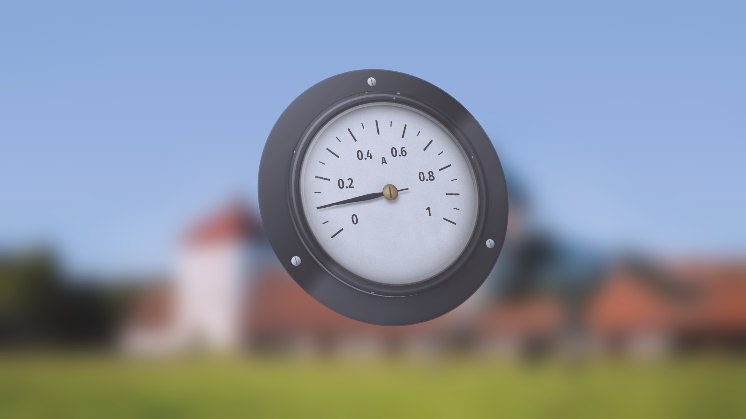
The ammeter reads 0.1 (A)
